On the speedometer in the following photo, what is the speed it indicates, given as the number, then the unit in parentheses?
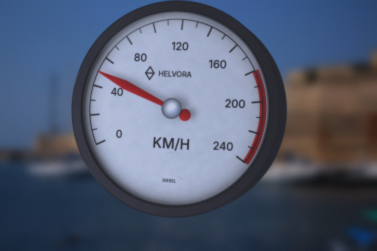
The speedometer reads 50 (km/h)
